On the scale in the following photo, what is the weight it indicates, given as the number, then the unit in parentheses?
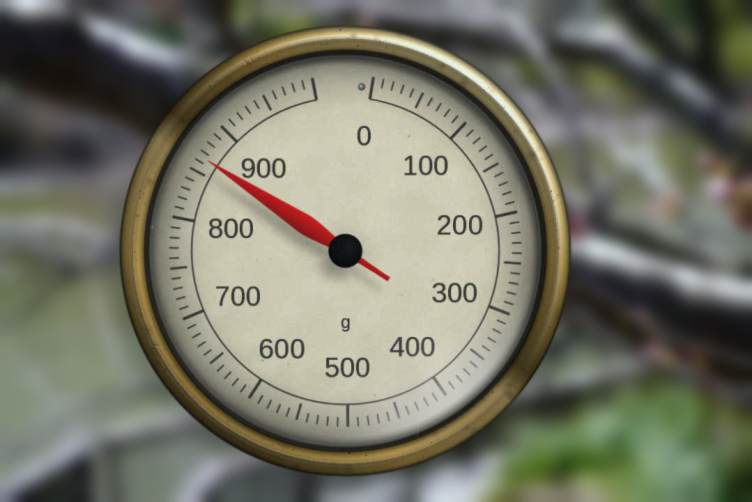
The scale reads 865 (g)
